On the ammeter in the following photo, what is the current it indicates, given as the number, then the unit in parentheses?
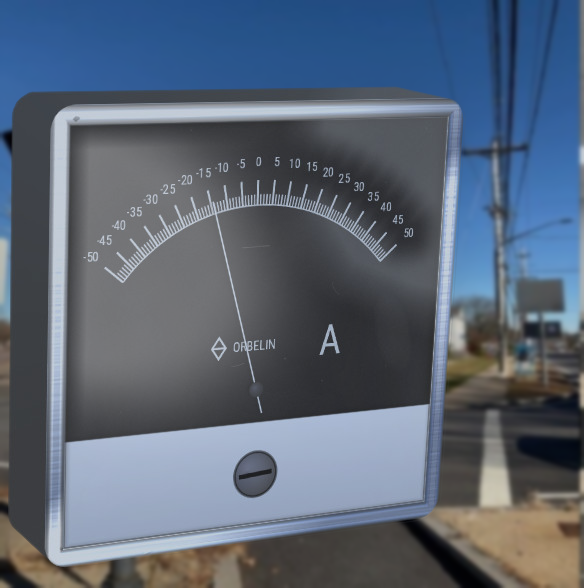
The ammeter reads -15 (A)
